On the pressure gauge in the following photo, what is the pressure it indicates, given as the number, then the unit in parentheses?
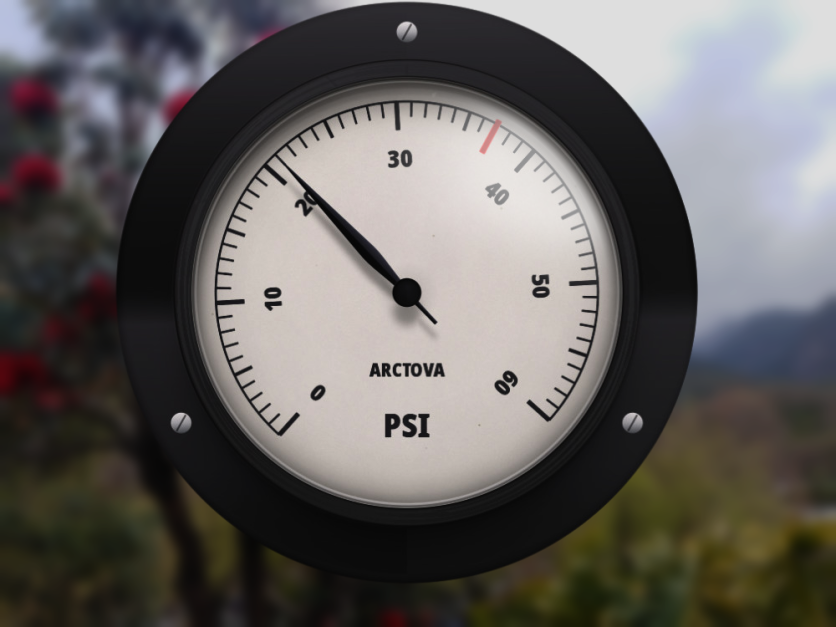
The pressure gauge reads 21 (psi)
